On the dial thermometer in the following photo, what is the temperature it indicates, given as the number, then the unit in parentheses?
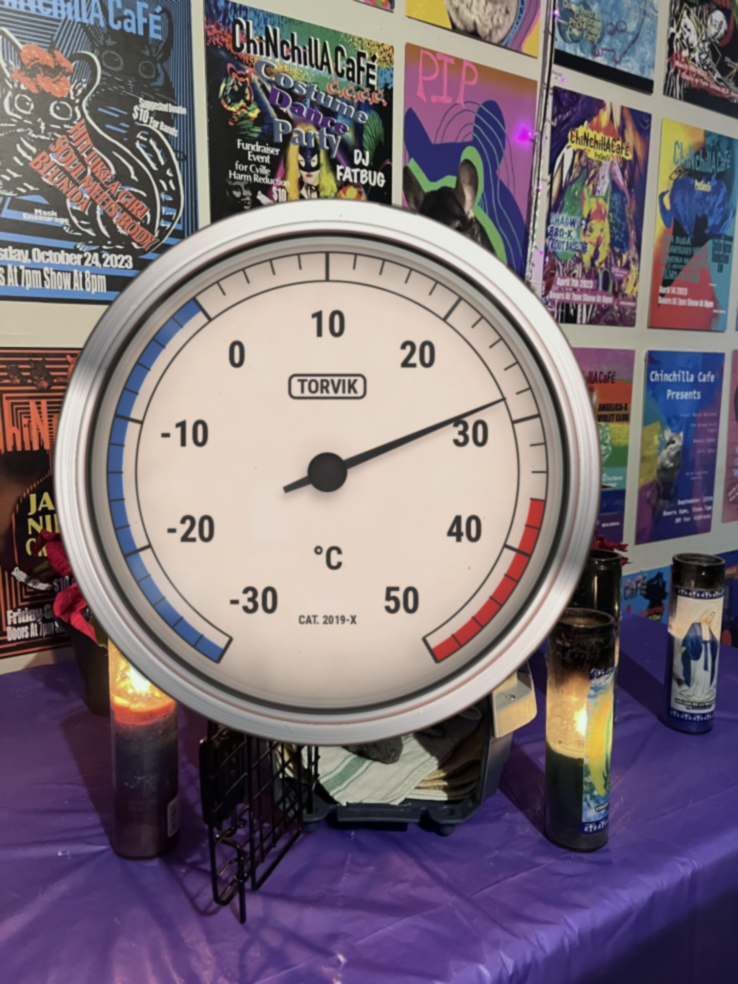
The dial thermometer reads 28 (°C)
